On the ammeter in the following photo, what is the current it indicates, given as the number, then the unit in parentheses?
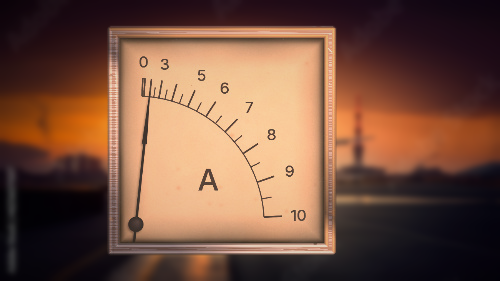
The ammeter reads 2 (A)
